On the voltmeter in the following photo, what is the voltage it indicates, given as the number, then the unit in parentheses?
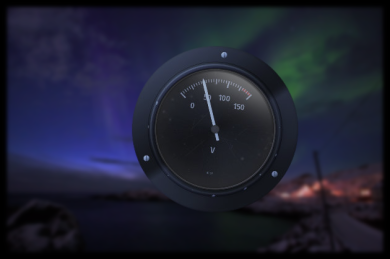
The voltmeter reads 50 (V)
